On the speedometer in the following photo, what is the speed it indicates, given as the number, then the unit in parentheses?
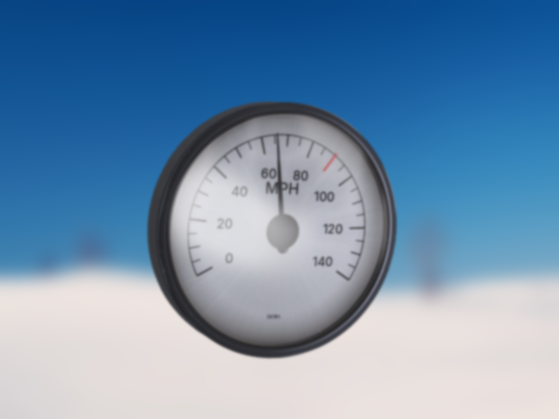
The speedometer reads 65 (mph)
